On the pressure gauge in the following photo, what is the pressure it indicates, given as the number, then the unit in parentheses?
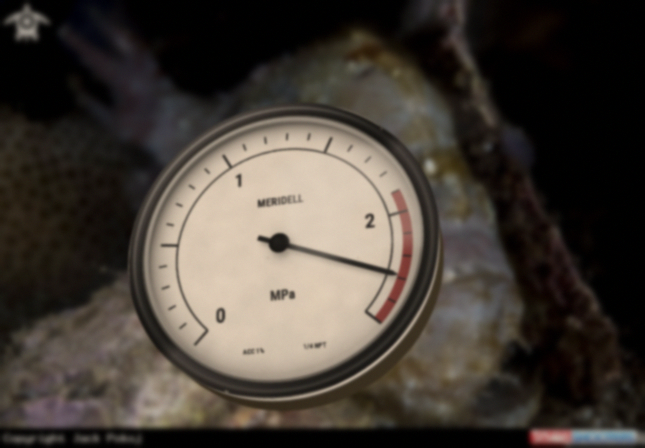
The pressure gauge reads 2.3 (MPa)
